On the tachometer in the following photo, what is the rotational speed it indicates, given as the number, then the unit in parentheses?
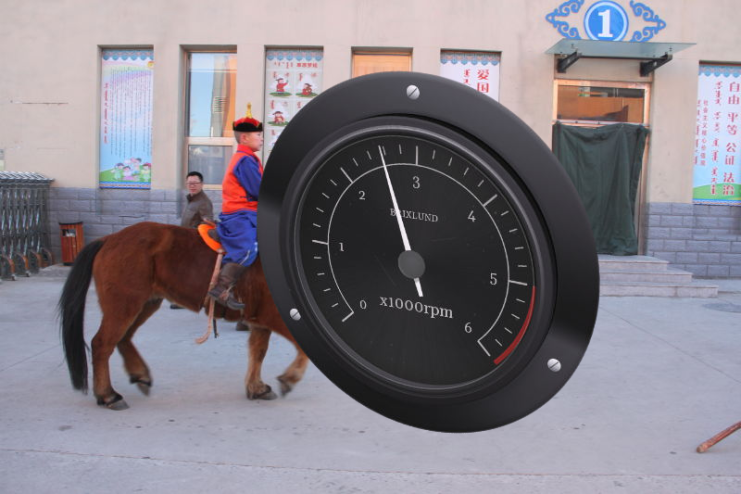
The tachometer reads 2600 (rpm)
